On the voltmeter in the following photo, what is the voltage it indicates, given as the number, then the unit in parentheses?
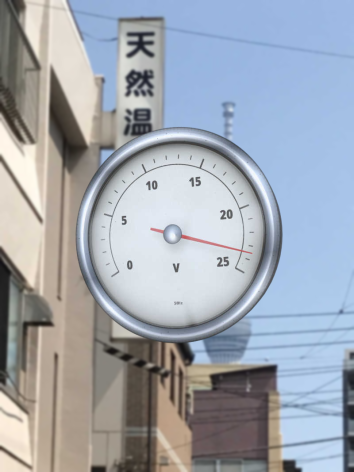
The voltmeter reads 23.5 (V)
